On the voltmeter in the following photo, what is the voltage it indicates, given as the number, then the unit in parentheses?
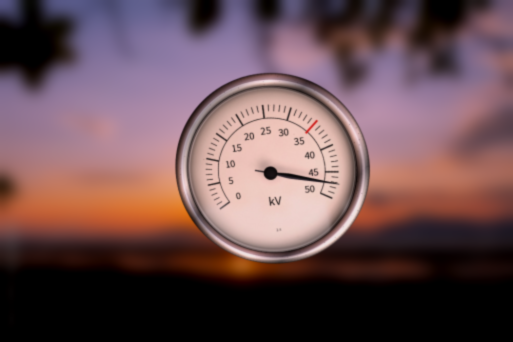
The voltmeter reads 47 (kV)
